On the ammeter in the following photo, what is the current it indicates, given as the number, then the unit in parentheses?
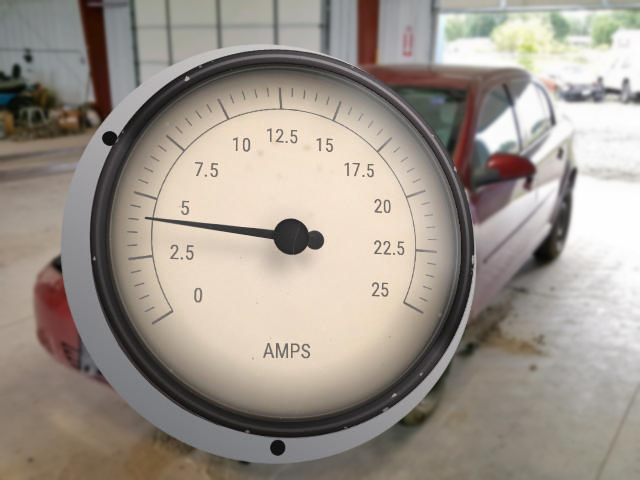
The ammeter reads 4 (A)
